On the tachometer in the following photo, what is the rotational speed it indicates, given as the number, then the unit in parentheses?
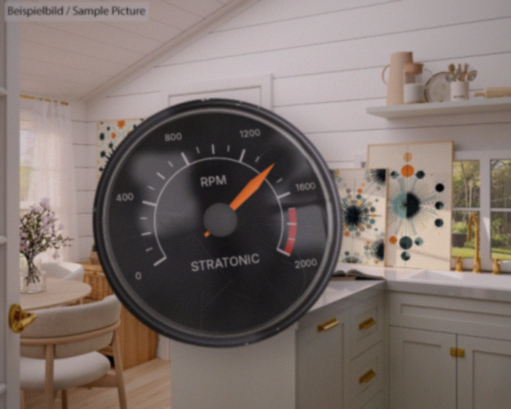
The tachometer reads 1400 (rpm)
